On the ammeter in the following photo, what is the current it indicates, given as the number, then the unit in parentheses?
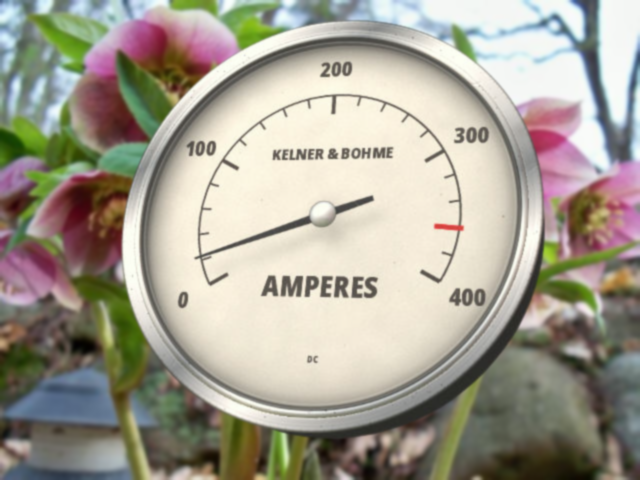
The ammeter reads 20 (A)
